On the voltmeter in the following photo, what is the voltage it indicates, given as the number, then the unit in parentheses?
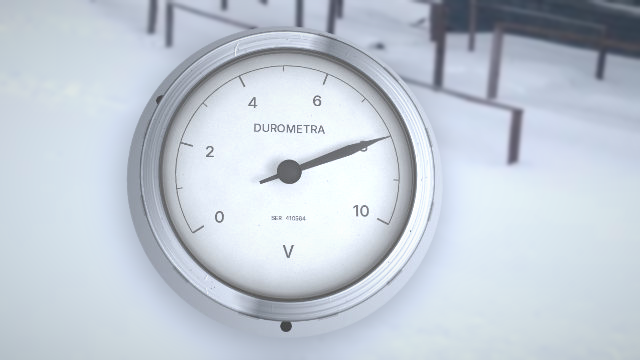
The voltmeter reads 8 (V)
